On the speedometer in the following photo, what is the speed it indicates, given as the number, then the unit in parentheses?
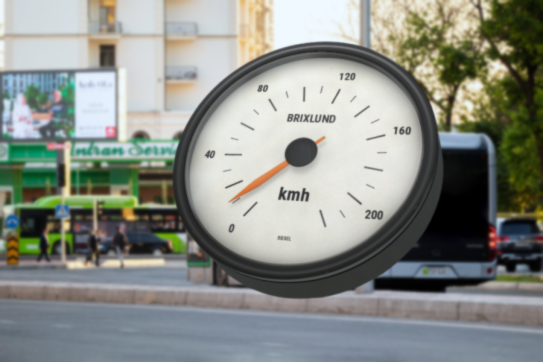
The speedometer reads 10 (km/h)
